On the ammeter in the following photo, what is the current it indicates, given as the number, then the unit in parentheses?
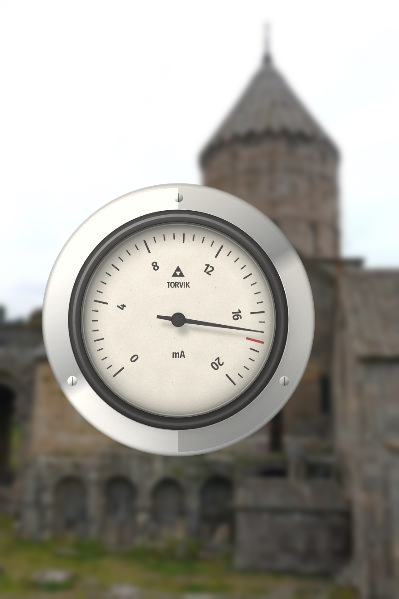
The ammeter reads 17 (mA)
